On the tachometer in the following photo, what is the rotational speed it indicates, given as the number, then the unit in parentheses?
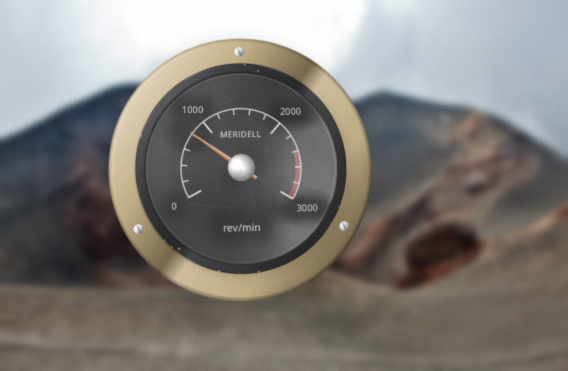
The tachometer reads 800 (rpm)
